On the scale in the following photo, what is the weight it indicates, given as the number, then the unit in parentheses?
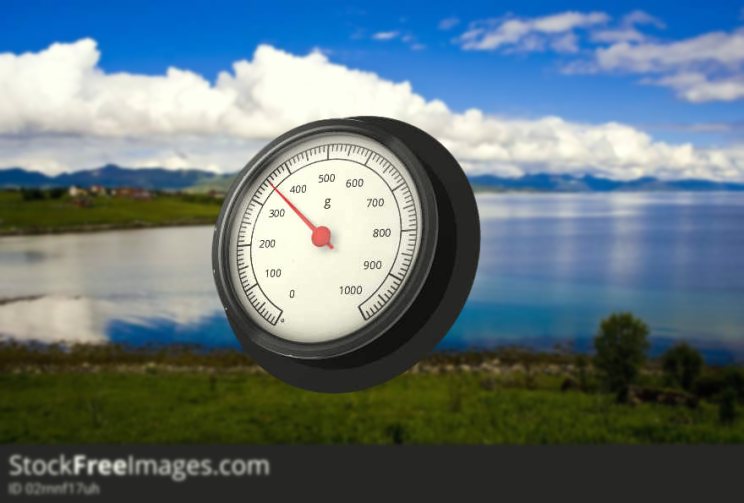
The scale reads 350 (g)
